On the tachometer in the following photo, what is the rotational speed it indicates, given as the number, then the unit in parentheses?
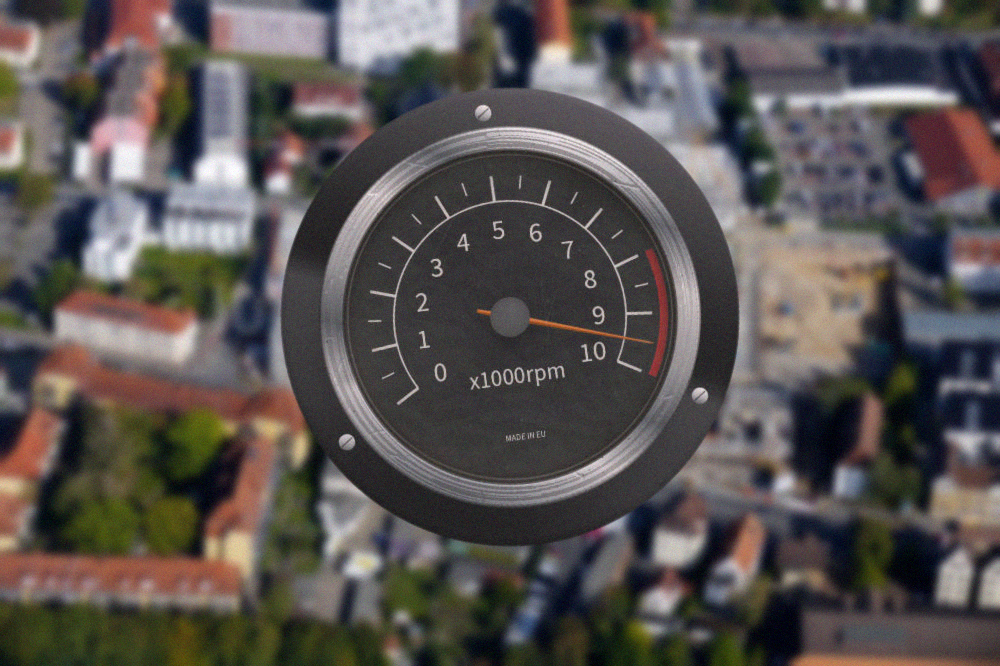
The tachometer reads 9500 (rpm)
